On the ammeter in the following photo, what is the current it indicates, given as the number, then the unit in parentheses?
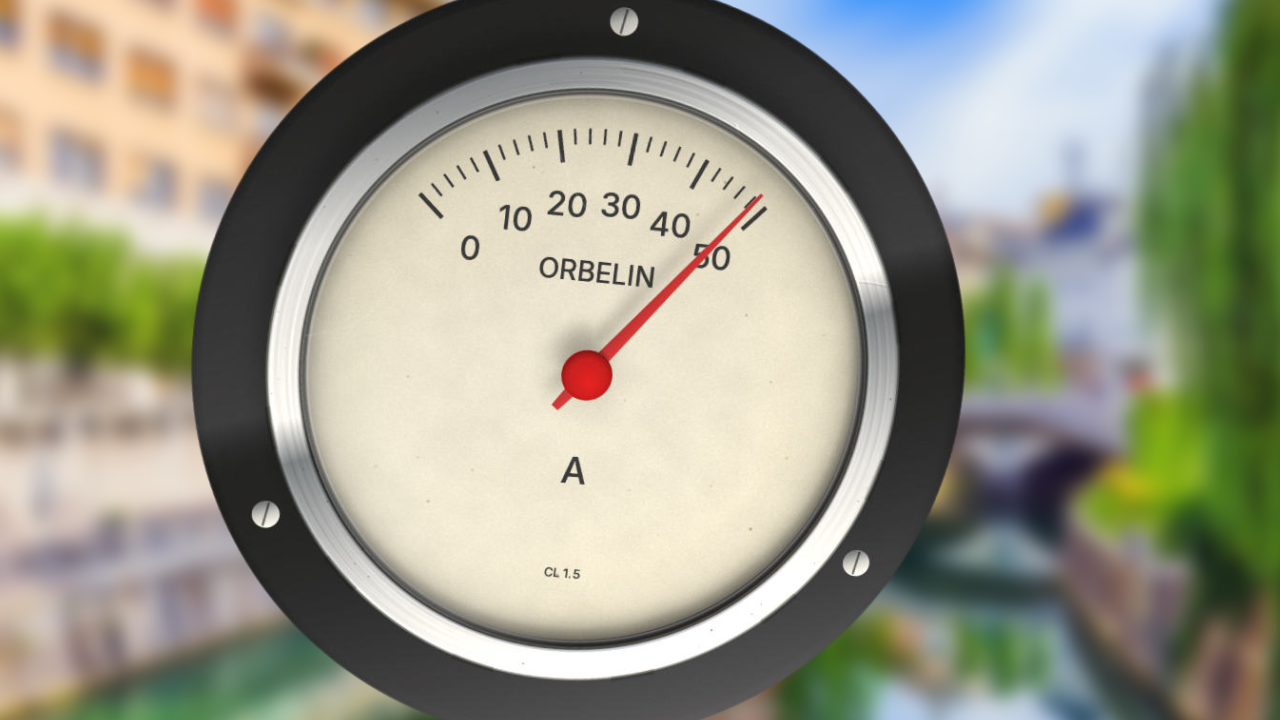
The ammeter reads 48 (A)
